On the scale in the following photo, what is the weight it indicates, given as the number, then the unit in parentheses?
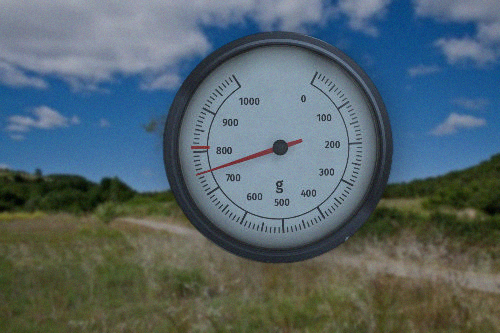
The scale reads 750 (g)
